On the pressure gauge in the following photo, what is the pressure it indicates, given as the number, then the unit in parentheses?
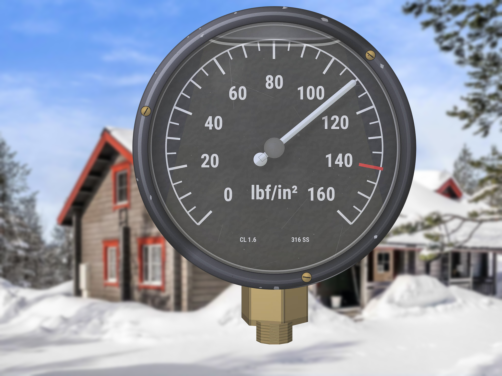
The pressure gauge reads 110 (psi)
